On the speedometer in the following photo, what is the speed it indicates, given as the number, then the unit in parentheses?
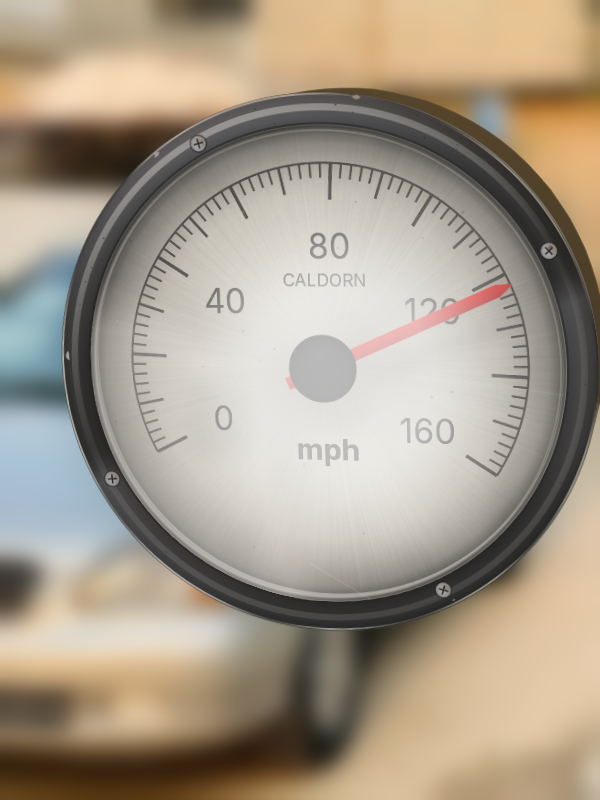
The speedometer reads 122 (mph)
